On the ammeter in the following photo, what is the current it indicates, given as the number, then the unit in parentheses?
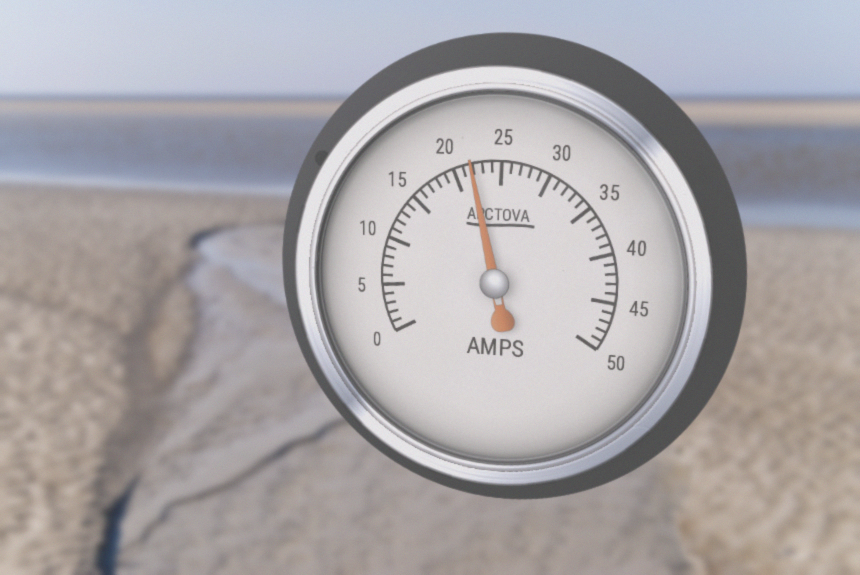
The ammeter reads 22 (A)
